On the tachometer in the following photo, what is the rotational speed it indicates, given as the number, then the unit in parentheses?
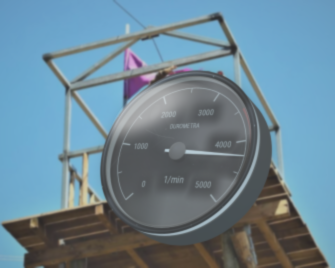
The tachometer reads 4250 (rpm)
